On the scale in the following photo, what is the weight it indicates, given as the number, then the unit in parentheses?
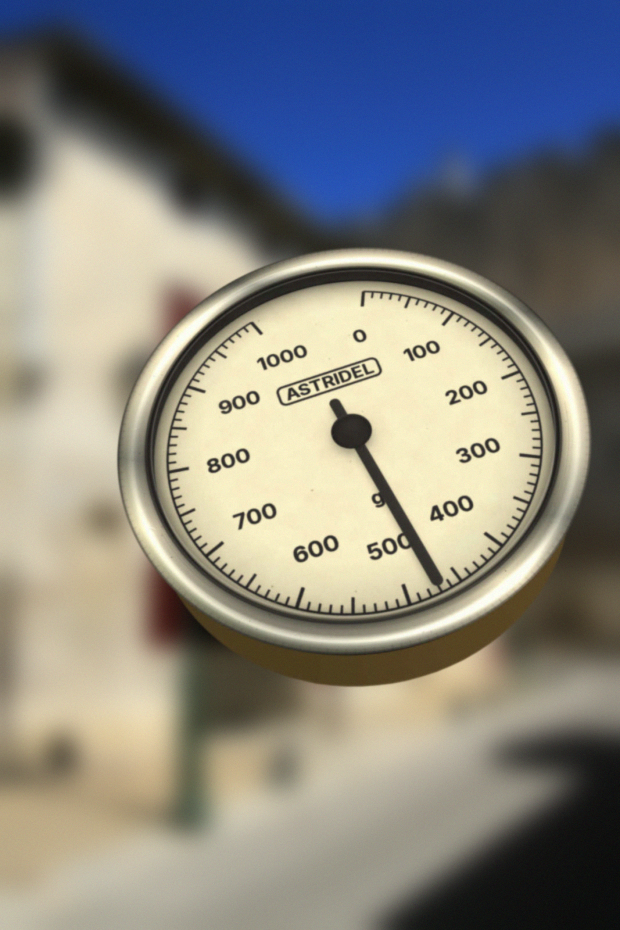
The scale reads 470 (g)
